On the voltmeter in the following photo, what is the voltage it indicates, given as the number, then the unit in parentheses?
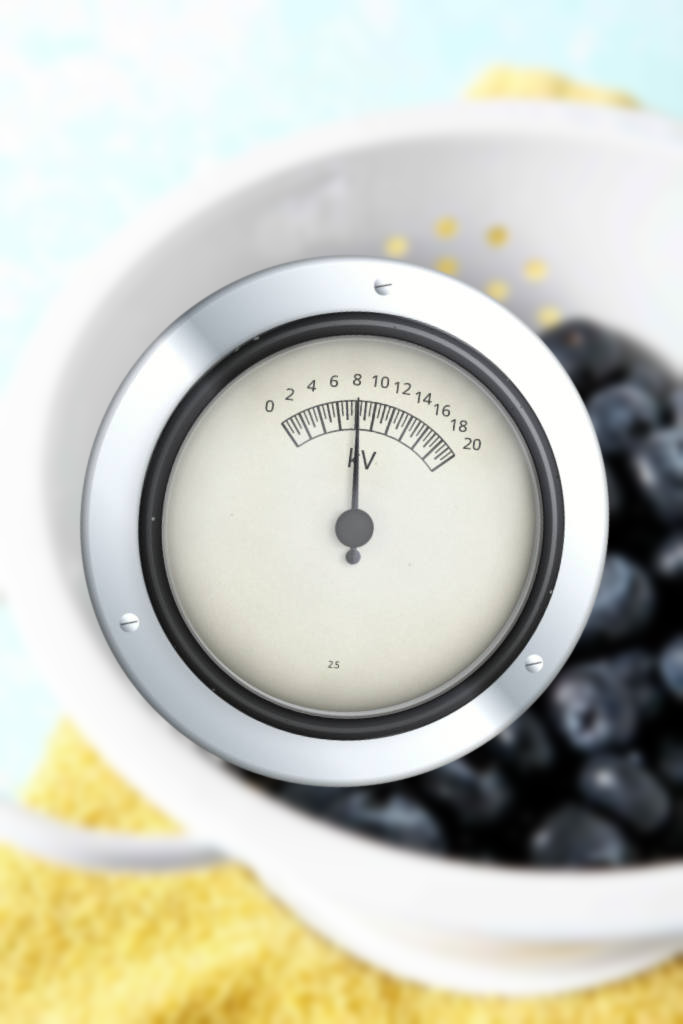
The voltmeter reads 8 (kV)
